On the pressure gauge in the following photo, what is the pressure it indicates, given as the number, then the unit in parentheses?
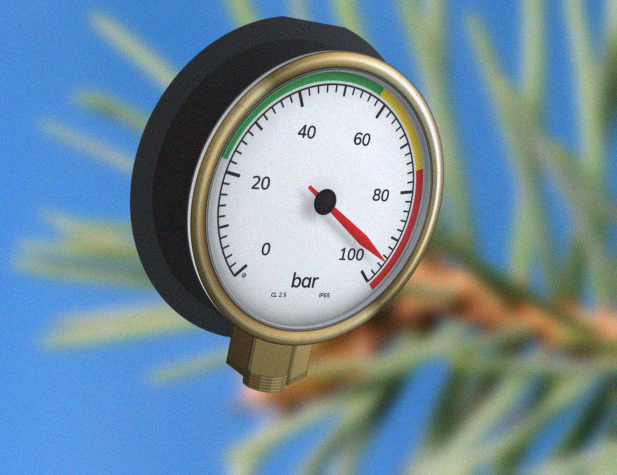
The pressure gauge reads 95 (bar)
